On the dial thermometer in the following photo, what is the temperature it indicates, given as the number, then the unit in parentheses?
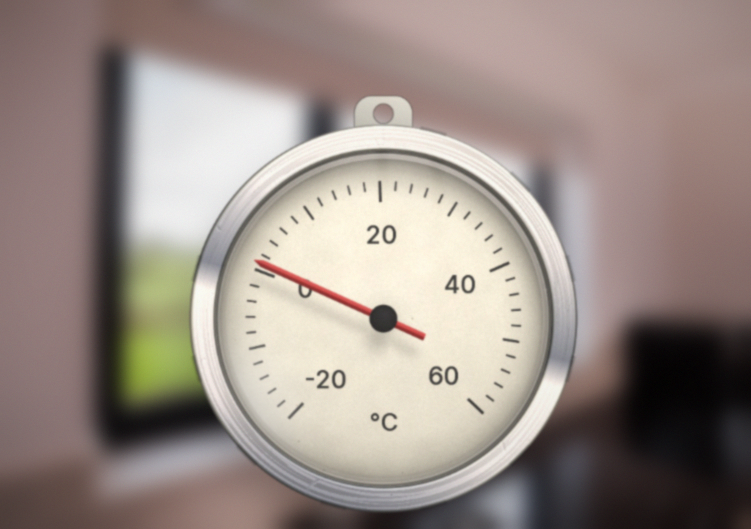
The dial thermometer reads 1 (°C)
